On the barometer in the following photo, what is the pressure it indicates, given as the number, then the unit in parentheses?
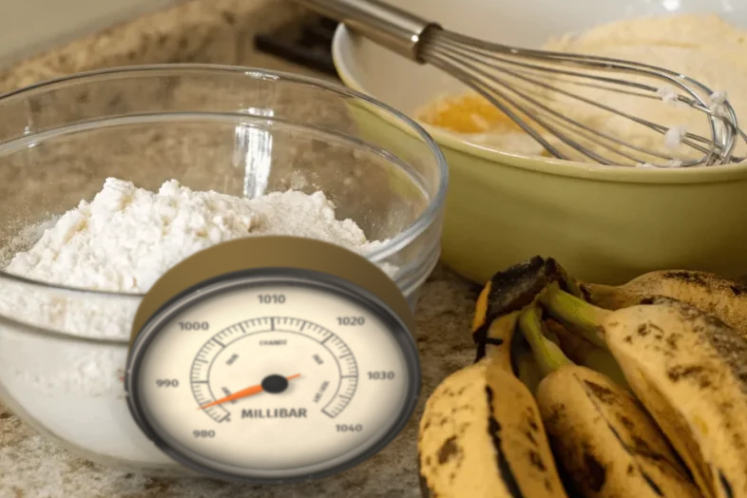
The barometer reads 985 (mbar)
